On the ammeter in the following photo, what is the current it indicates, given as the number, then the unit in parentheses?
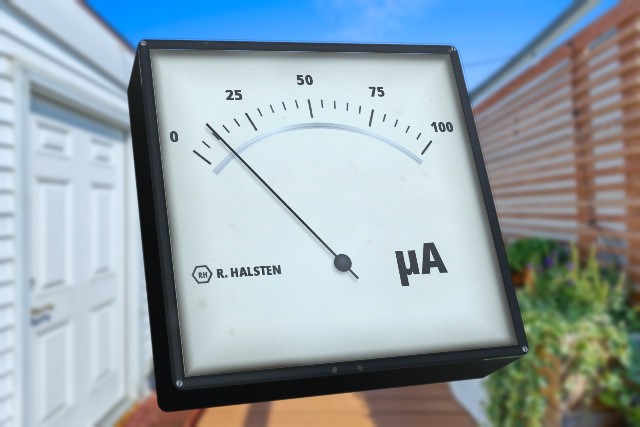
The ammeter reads 10 (µA)
